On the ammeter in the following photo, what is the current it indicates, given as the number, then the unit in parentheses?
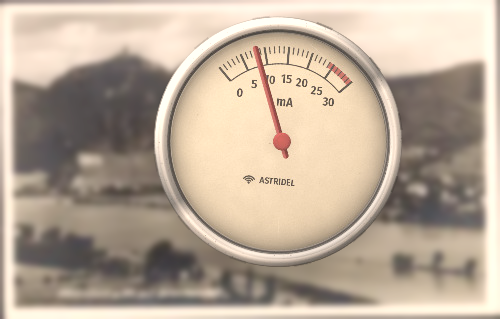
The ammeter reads 8 (mA)
